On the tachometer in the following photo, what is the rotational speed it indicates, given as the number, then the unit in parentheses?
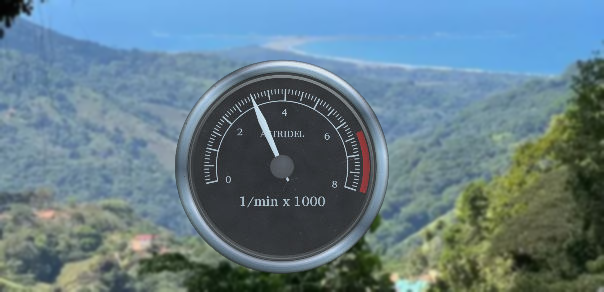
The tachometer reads 3000 (rpm)
